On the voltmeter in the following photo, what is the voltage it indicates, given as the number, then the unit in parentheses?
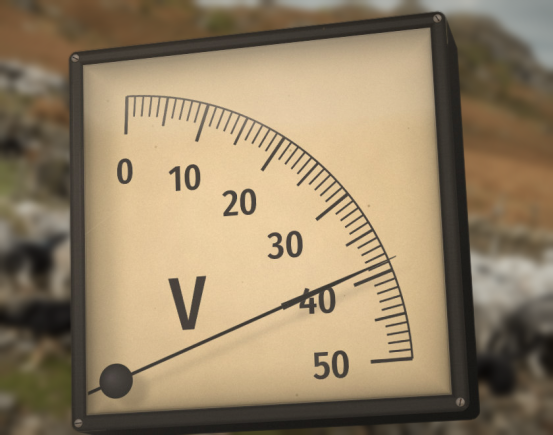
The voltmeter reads 39 (V)
